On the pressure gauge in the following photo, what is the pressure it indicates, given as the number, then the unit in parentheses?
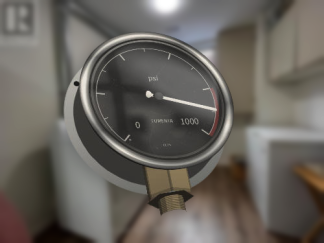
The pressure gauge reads 900 (psi)
